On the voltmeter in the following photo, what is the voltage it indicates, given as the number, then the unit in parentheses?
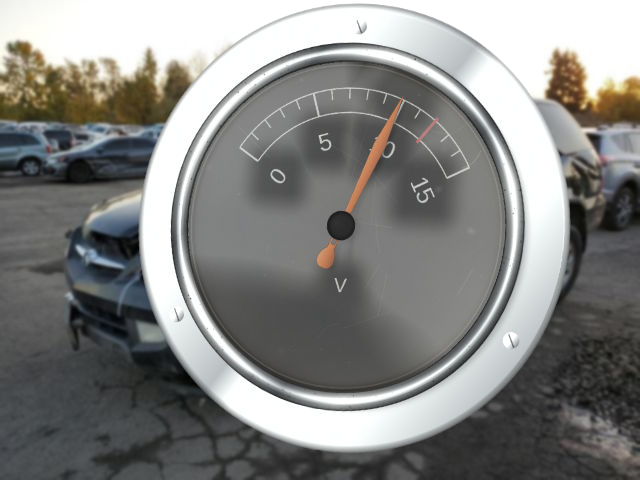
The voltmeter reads 10 (V)
